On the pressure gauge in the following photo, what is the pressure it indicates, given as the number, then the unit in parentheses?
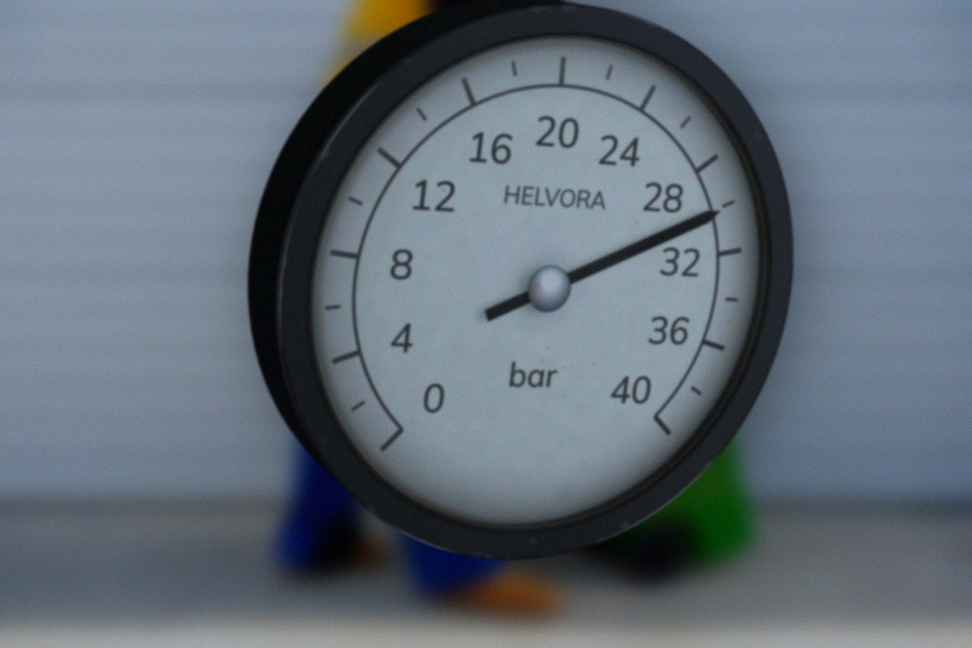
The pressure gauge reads 30 (bar)
